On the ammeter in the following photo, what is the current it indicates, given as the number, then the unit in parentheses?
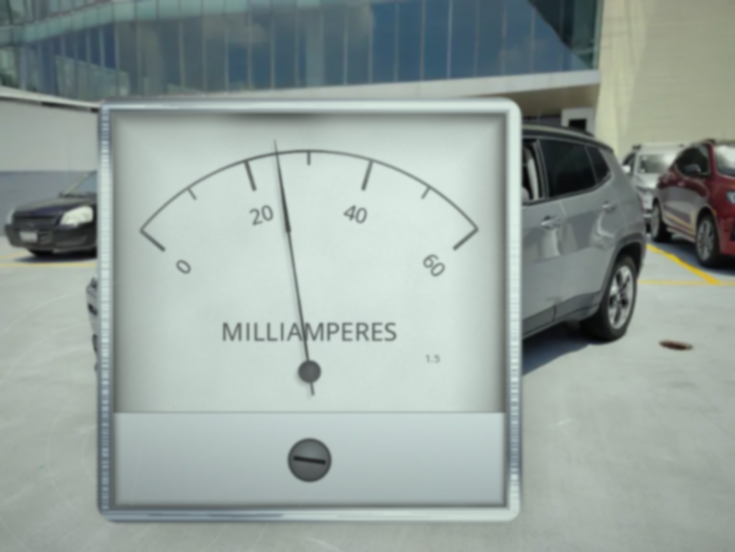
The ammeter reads 25 (mA)
